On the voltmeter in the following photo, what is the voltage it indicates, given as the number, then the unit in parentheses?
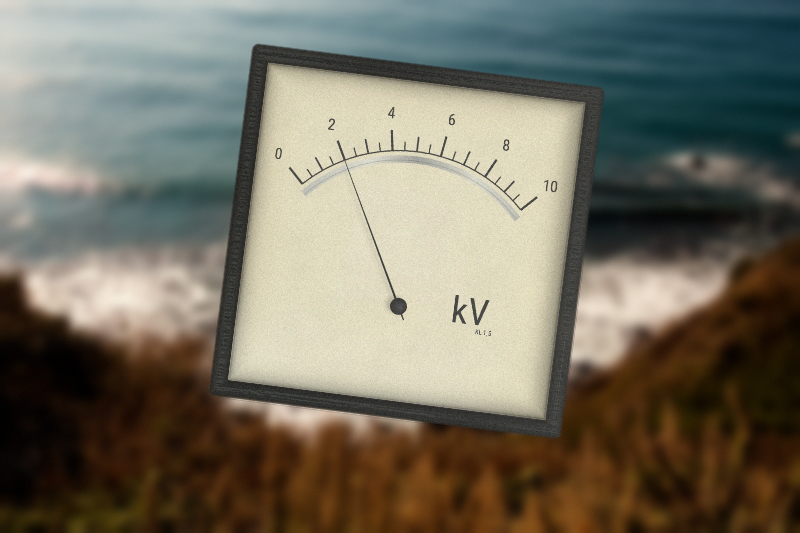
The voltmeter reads 2 (kV)
